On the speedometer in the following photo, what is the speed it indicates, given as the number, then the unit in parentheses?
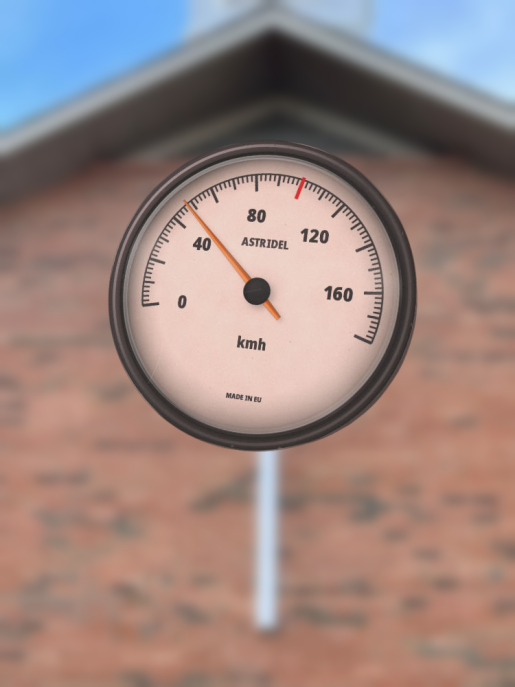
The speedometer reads 48 (km/h)
